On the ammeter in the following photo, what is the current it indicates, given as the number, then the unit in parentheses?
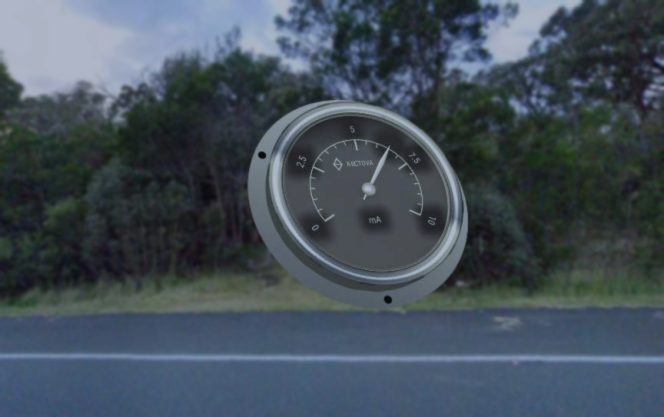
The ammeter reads 6.5 (mA)
